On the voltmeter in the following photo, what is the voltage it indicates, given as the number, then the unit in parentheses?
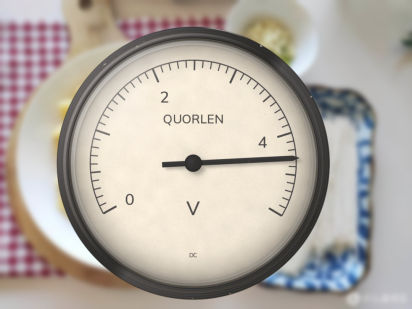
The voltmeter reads 4.3 (V)
